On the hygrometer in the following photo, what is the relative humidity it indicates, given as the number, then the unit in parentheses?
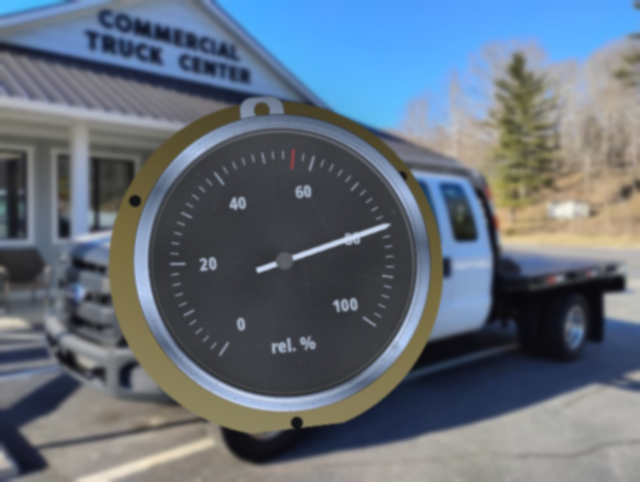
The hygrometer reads 80 (%)
